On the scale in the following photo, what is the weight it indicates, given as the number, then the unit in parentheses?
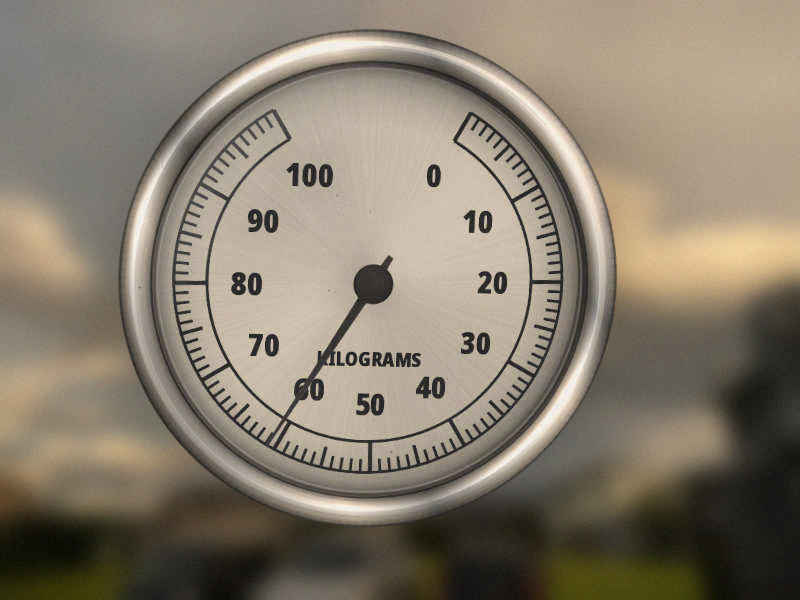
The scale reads 61 (kg)
